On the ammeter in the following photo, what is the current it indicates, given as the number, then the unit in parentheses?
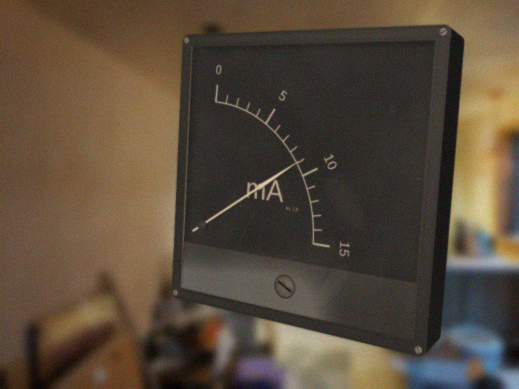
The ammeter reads 9 (mA)
